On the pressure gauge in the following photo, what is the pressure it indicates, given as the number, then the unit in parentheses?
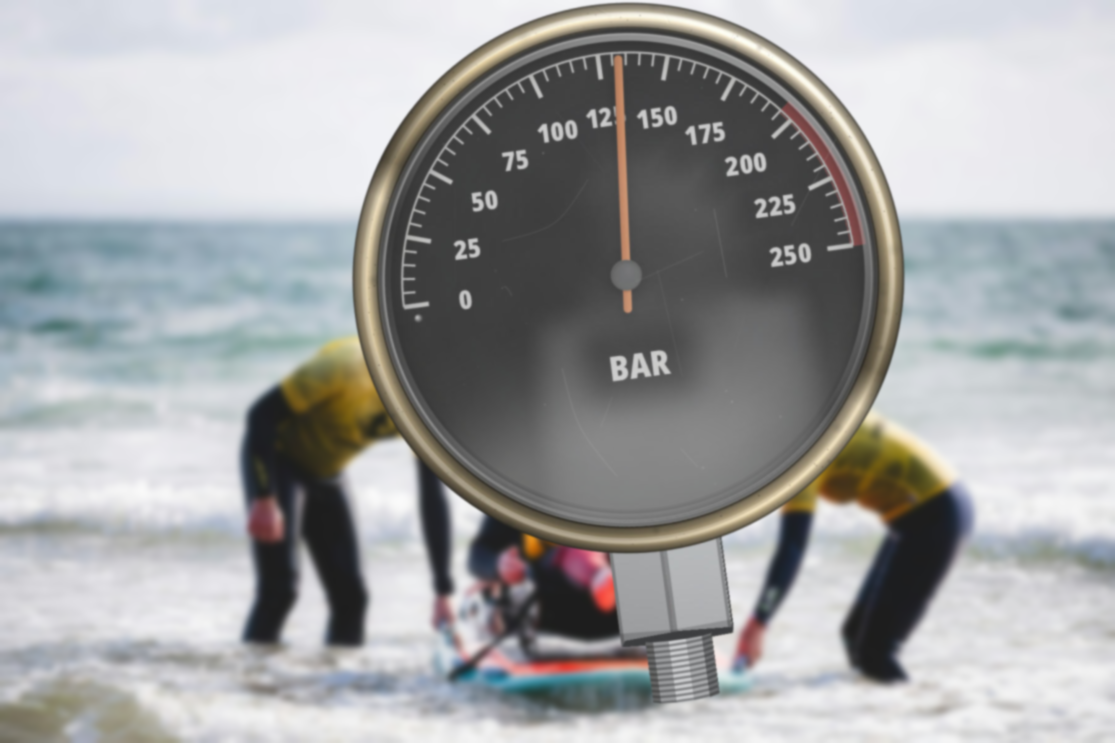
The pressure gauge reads 132.5 (bar)
